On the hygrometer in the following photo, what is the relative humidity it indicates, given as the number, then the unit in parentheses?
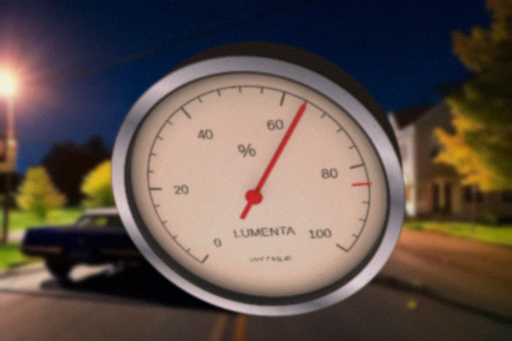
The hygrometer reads 64 (%)
